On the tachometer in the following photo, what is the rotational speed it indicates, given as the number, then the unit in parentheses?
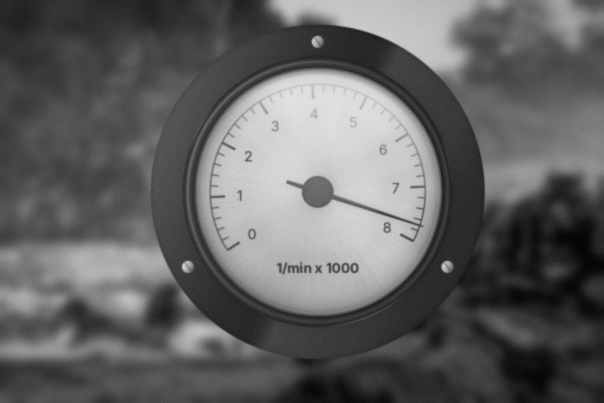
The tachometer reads 7700 (rpm)
